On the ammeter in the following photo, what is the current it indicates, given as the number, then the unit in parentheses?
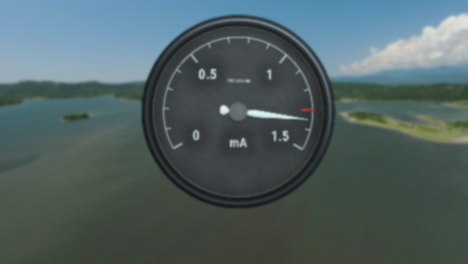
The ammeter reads 1.35 (mA)
